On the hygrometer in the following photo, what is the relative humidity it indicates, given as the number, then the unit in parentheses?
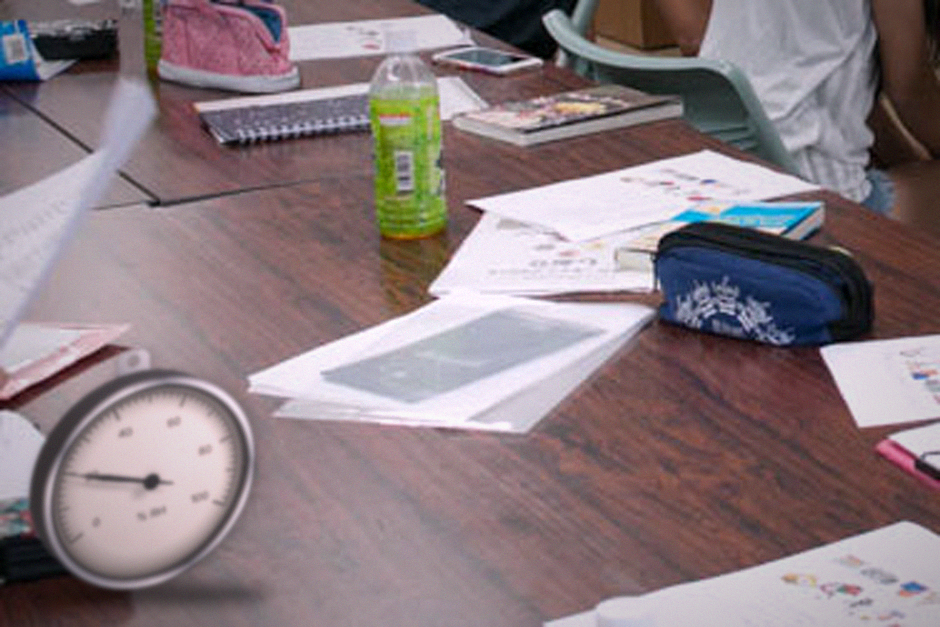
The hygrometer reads 20 (%)
